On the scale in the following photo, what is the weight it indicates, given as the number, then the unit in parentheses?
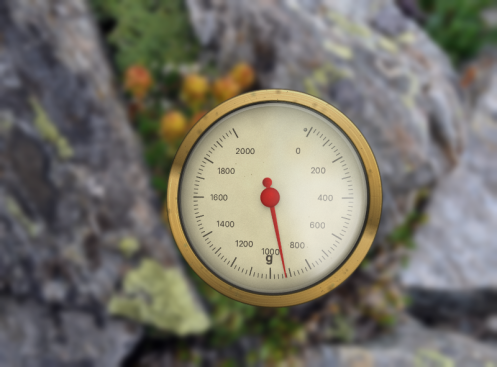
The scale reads 920 (g)
